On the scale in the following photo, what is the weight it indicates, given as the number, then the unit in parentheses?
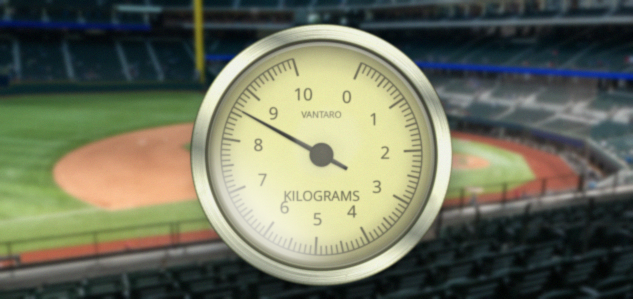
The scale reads 8.6 (kg)
